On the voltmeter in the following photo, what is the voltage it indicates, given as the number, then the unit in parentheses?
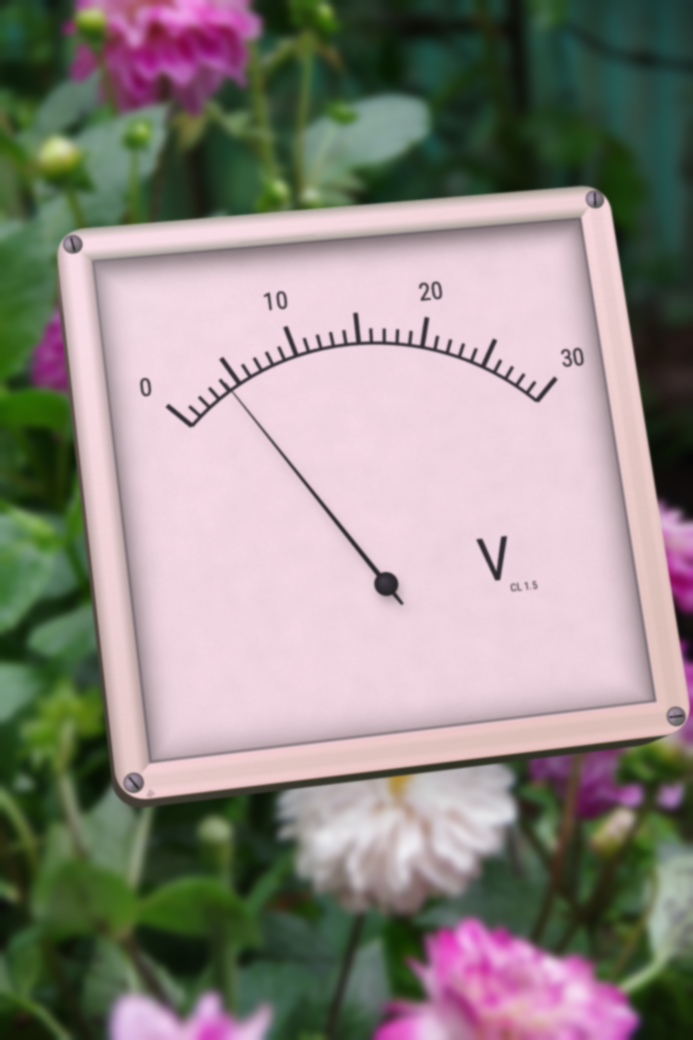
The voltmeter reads 4 (V)
